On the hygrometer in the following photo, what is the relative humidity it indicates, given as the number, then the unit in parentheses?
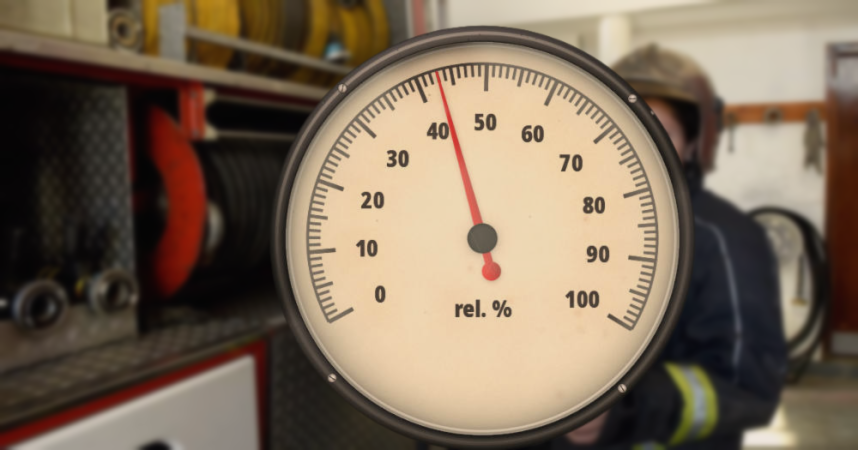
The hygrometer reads 43 (%)
